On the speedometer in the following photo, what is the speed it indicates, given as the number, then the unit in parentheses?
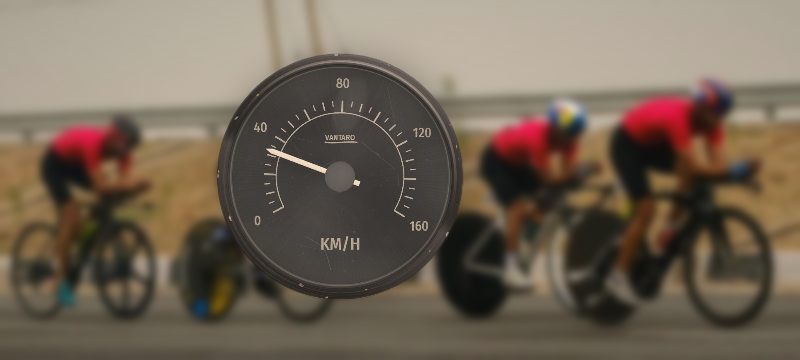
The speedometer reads 32.5 (km/h)
